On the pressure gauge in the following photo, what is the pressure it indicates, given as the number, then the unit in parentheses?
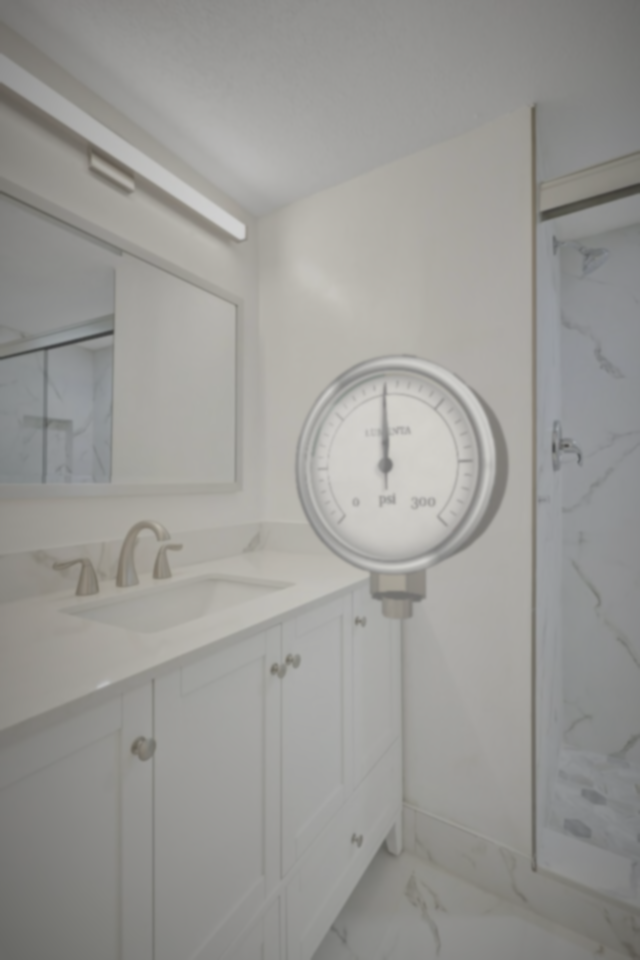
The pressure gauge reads 150 (psi)
